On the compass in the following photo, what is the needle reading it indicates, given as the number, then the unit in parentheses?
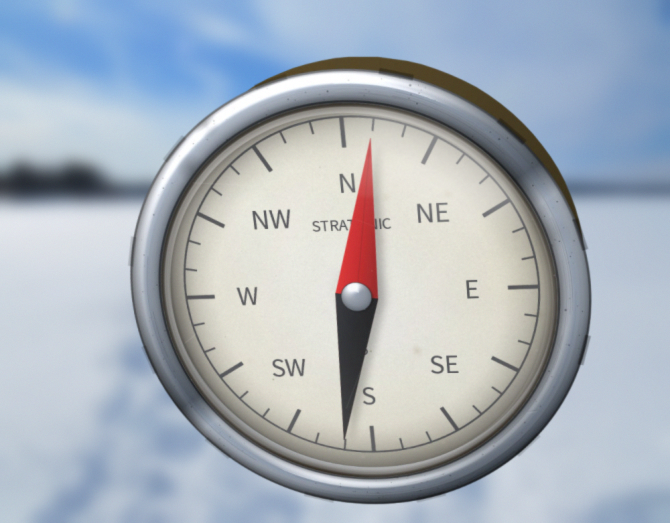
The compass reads 10 (°)
